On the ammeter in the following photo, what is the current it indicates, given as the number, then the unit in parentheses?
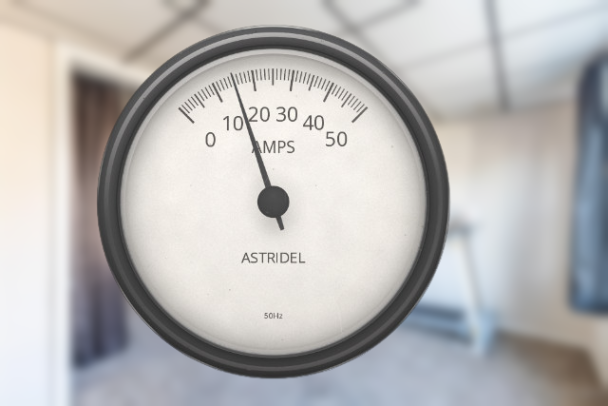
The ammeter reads 15 (A)
